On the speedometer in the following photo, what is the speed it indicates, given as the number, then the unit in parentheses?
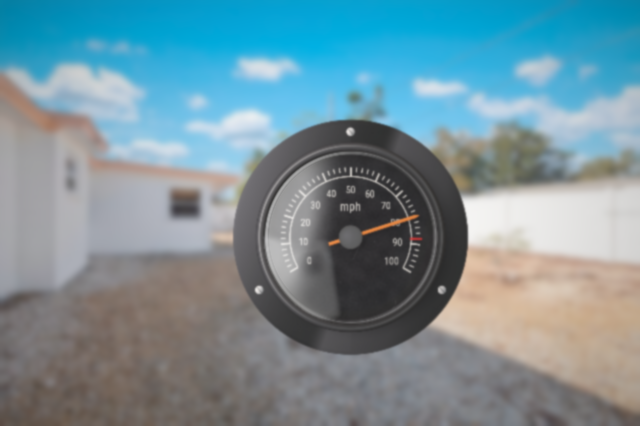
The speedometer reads 80 (mph)
